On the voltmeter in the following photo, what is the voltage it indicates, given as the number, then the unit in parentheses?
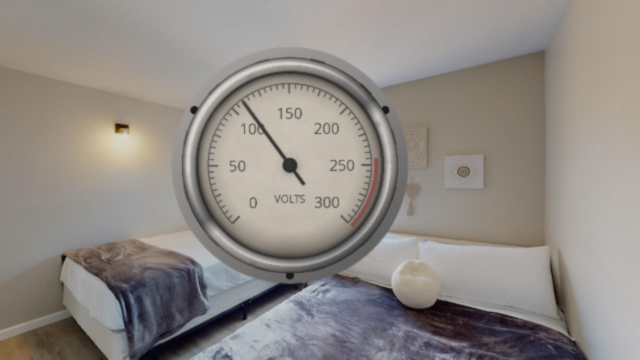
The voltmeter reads 110 (V)
